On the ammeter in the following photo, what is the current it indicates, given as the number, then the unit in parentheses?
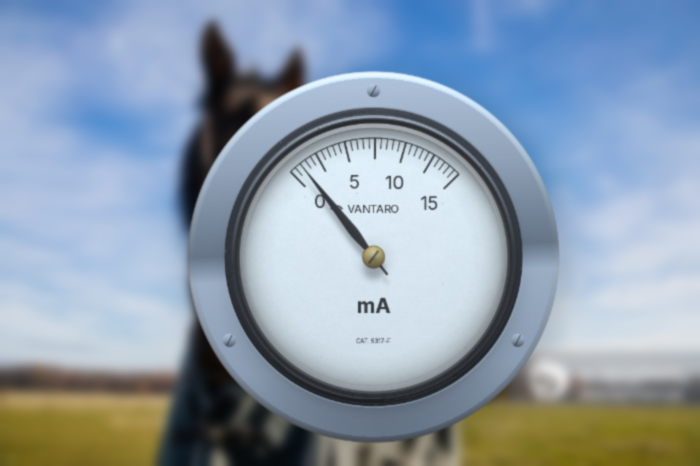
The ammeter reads 1 (mA)
